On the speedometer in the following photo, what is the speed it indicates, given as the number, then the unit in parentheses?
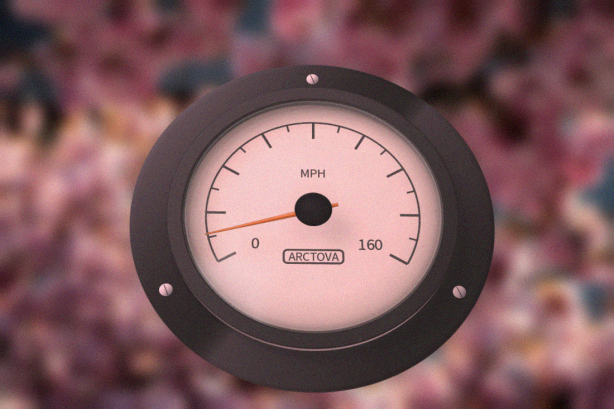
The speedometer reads 10 (mph)
